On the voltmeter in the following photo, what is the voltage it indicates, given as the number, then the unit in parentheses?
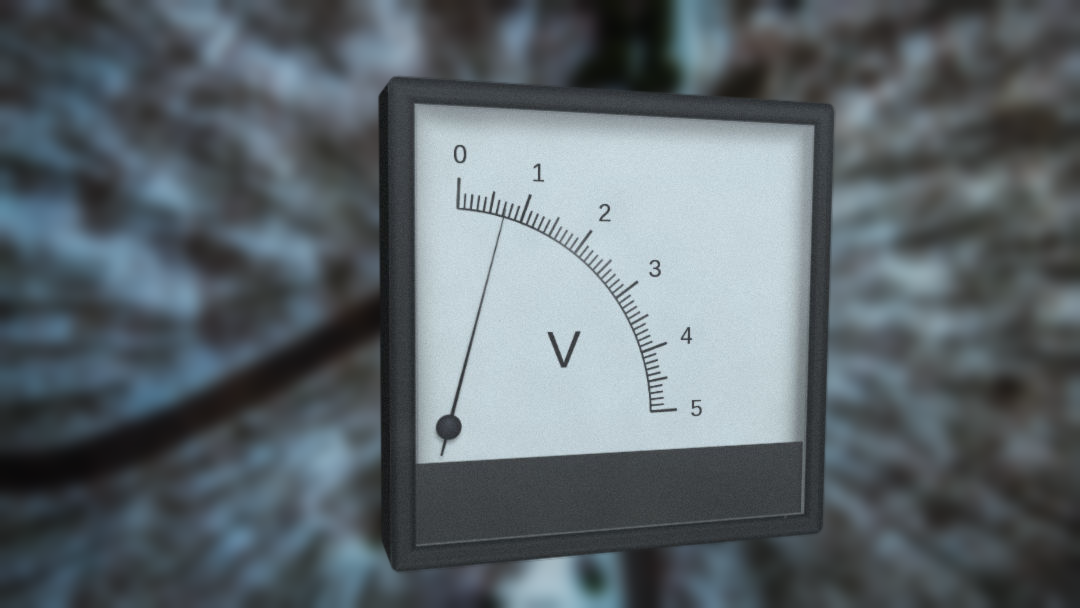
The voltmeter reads 0.7 (V)
